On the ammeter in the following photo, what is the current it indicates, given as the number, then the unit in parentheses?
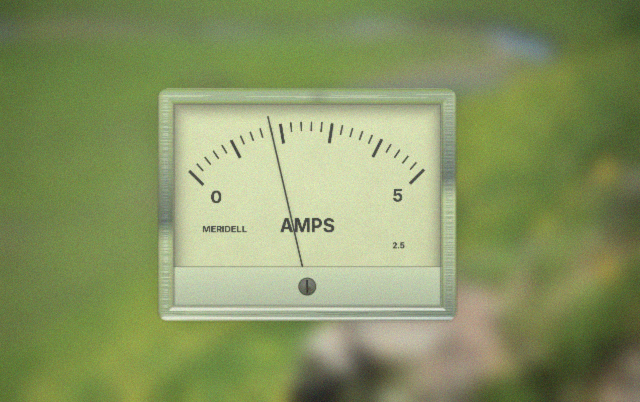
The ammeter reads 1.8 (A)
